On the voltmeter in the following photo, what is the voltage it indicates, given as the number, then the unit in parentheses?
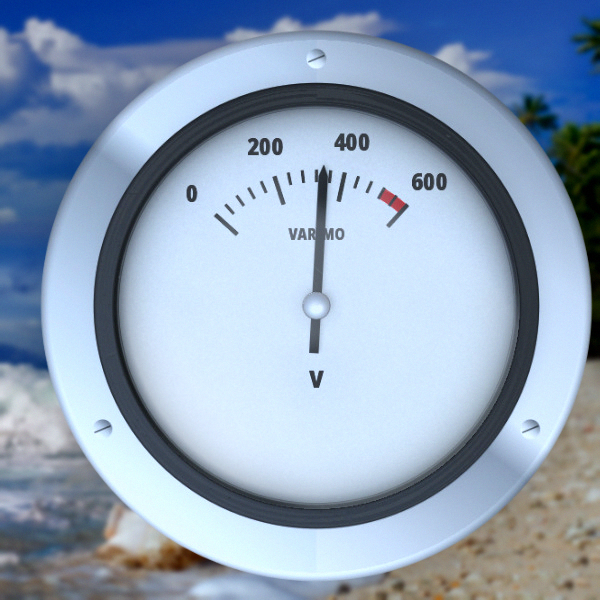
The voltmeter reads 340 (V)
